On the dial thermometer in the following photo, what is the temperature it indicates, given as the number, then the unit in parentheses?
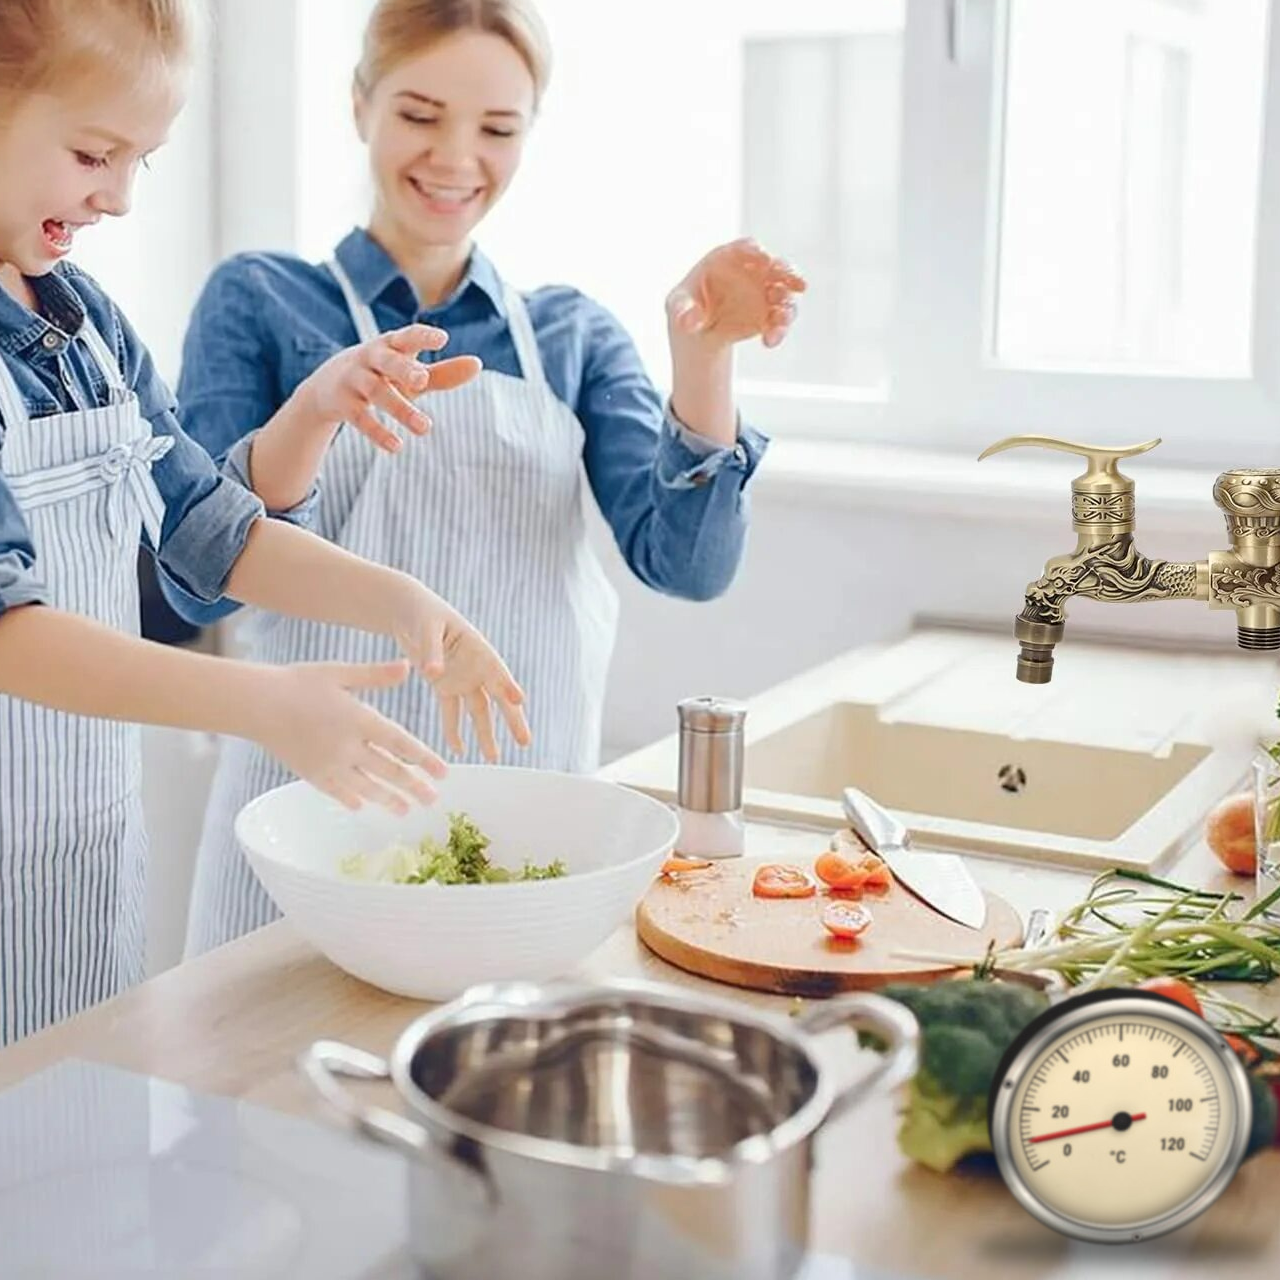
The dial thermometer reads 10 (°C)
